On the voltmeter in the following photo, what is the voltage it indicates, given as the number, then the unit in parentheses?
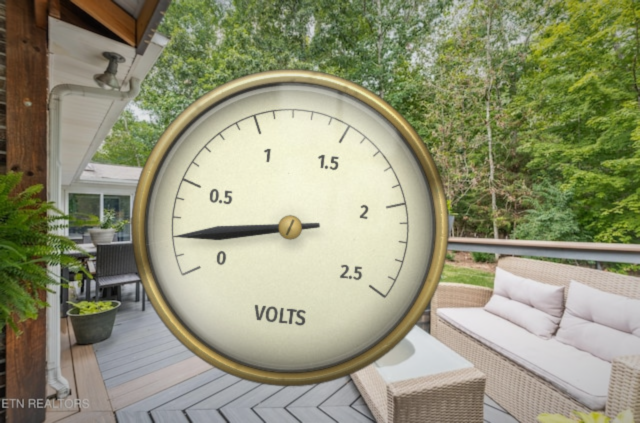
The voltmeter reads 0.2 (V)
